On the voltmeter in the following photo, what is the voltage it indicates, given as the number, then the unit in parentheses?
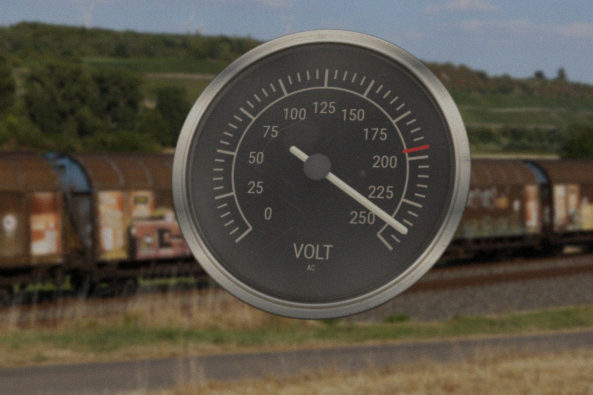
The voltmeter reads 240 (V)
